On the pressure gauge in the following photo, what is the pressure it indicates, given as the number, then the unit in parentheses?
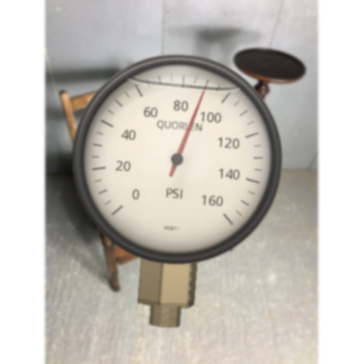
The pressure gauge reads 90 (psi)
